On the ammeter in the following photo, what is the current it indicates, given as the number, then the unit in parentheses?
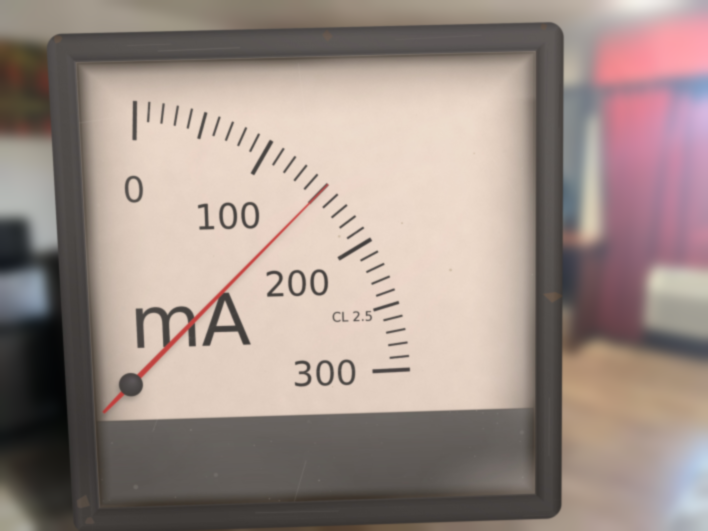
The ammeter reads 150 (mA)
